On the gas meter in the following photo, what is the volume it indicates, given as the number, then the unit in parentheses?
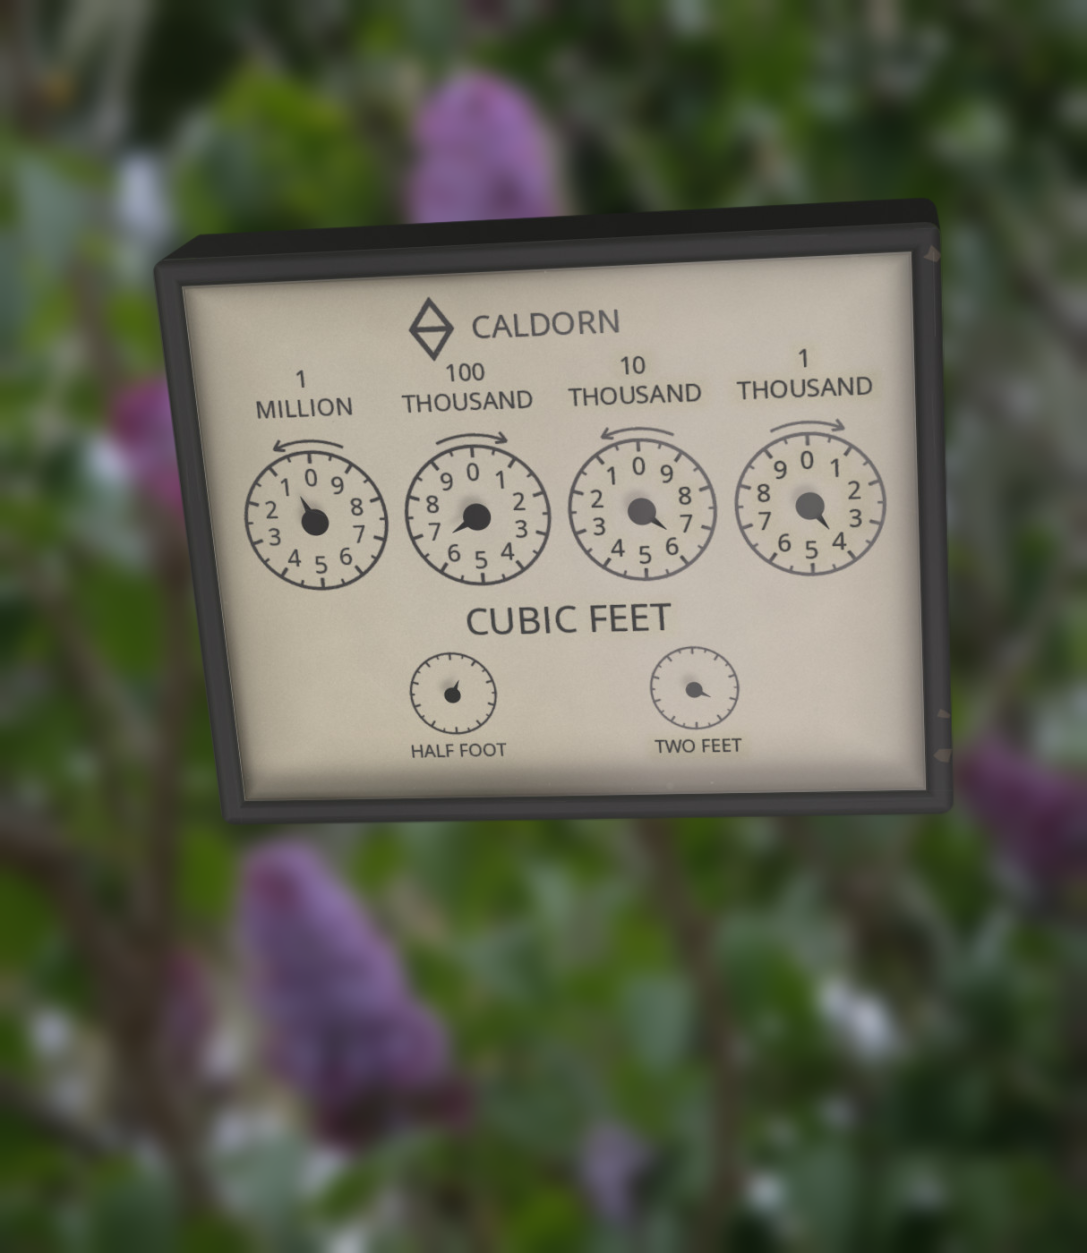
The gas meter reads 66400 (ft³)
